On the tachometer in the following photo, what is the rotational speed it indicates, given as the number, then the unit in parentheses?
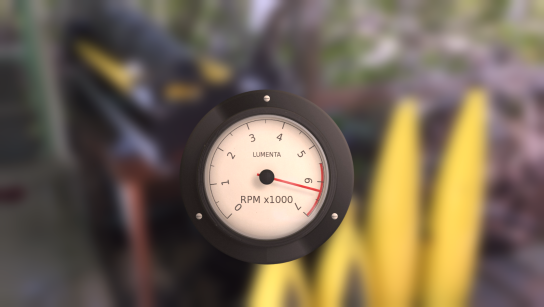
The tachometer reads 6250 (rpm)
